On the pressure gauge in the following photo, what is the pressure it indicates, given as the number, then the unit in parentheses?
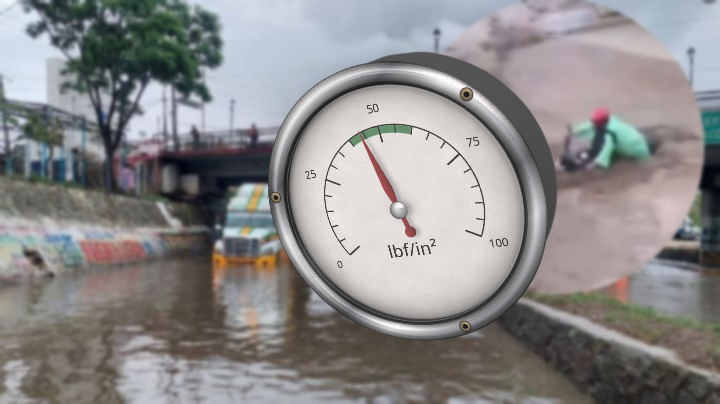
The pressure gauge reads 45 (psi)
